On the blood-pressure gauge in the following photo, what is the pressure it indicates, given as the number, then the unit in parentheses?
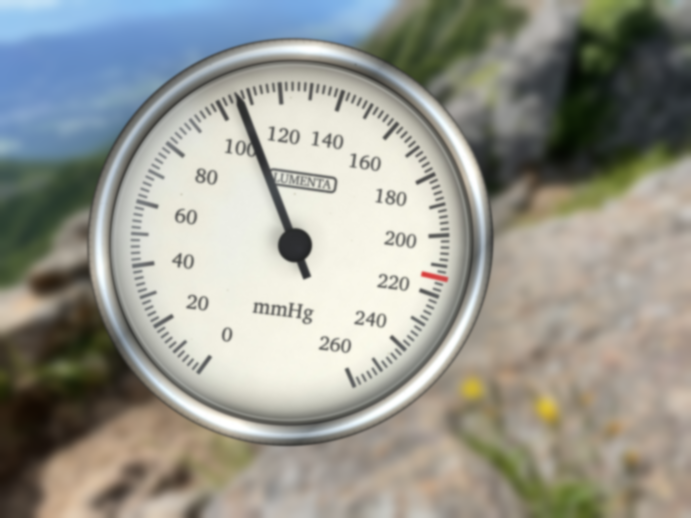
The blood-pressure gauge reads 106 (mmHg)
